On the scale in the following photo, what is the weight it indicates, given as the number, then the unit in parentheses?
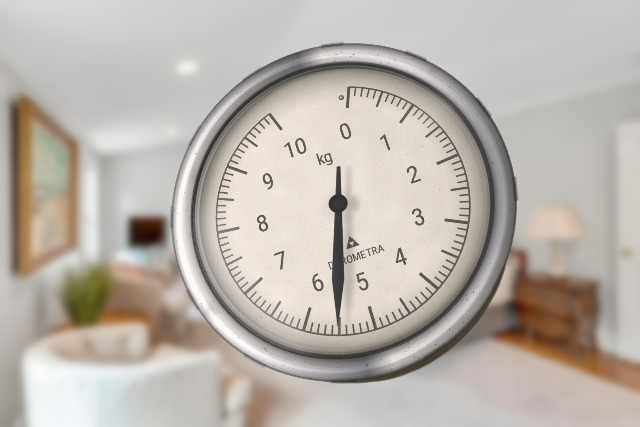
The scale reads 5.5 (kg)
